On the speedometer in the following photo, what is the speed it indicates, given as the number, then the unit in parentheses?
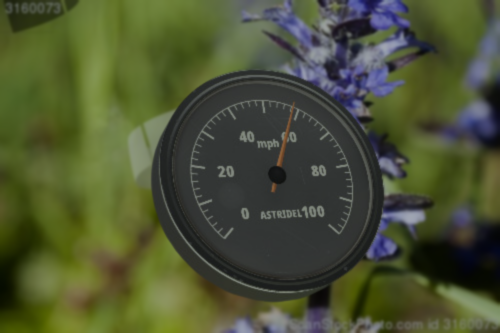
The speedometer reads 58 (mph)
